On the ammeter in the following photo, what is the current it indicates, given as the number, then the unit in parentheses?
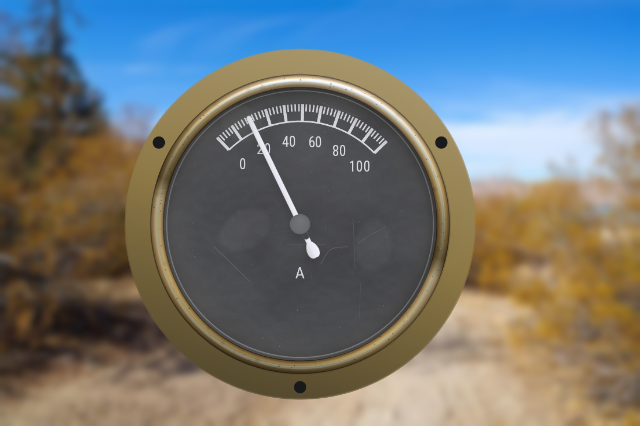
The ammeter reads 20 (A)
